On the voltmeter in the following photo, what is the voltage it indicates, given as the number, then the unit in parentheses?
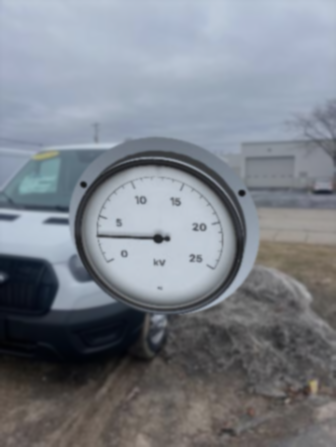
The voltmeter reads 3 (kV)
